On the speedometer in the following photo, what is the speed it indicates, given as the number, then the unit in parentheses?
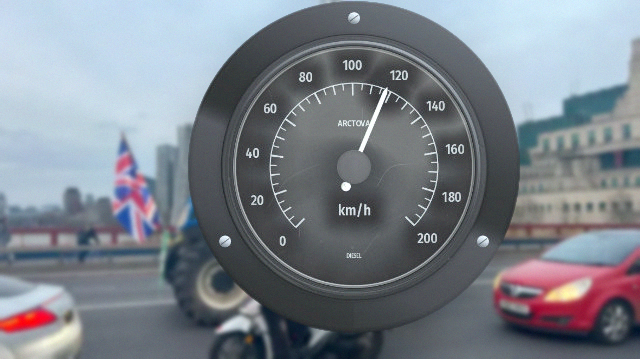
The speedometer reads 117.5 (km/h)
